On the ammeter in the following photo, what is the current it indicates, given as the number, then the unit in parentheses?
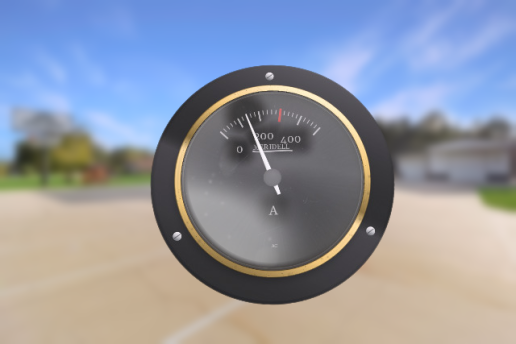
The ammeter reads 140 (A)
